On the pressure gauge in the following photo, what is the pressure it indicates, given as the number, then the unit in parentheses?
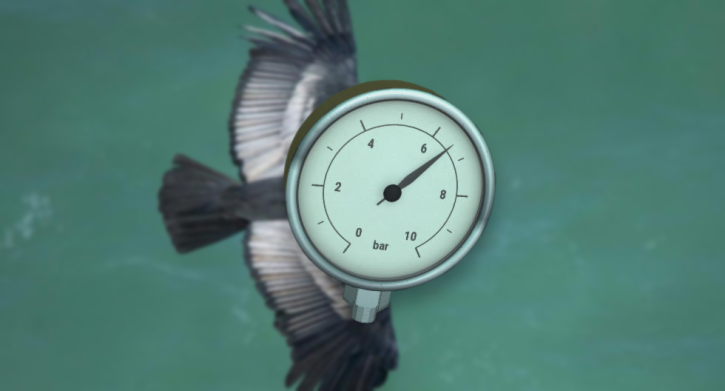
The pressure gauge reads 6.5 (bar)
